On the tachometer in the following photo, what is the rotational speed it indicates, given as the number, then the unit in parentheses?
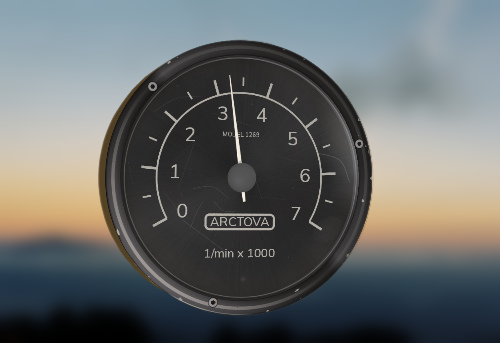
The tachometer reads 3250 (rpm)
